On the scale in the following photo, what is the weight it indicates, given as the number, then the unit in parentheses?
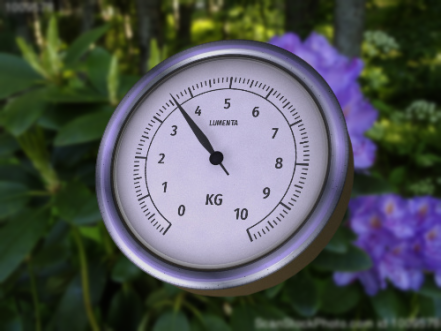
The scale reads 3.6 (kg)
